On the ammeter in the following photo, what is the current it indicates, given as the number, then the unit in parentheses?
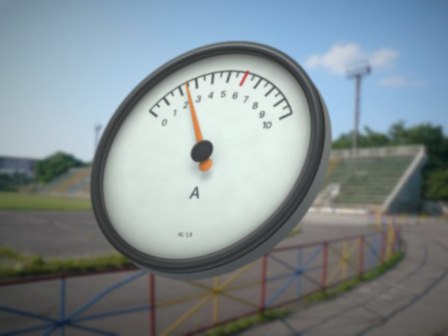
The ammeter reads 2.5 (A)
